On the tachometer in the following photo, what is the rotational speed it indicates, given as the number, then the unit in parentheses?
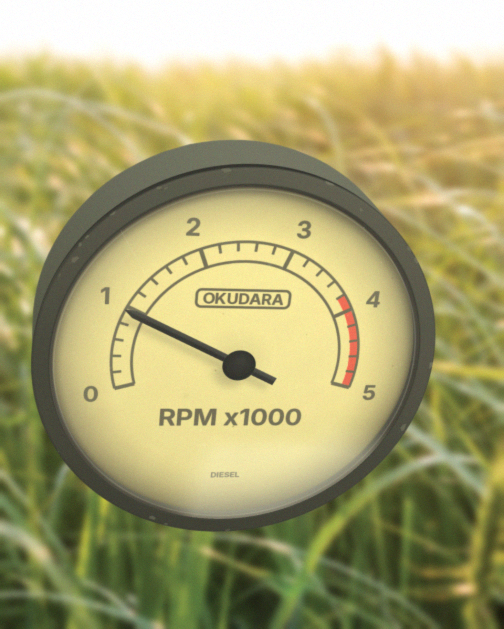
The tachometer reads 1000 (rpm)
